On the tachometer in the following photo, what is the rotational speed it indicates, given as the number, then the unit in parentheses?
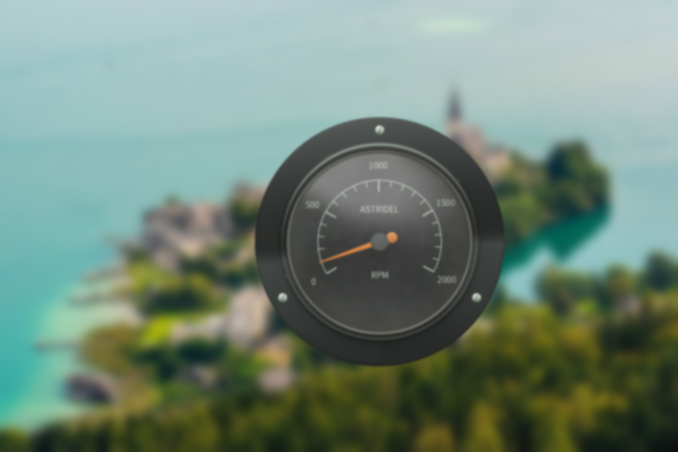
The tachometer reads 100 (rpm)
